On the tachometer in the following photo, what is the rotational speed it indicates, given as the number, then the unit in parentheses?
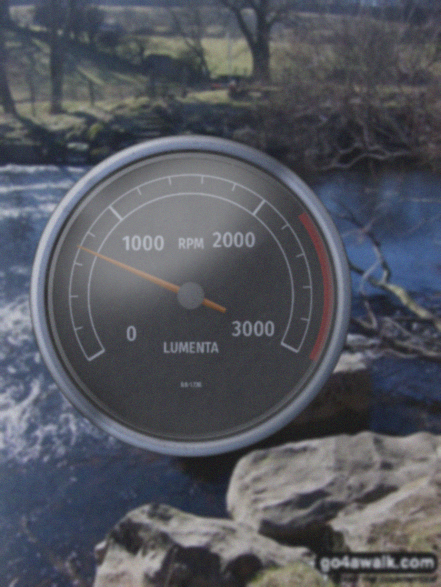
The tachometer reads 700 (rpm)
